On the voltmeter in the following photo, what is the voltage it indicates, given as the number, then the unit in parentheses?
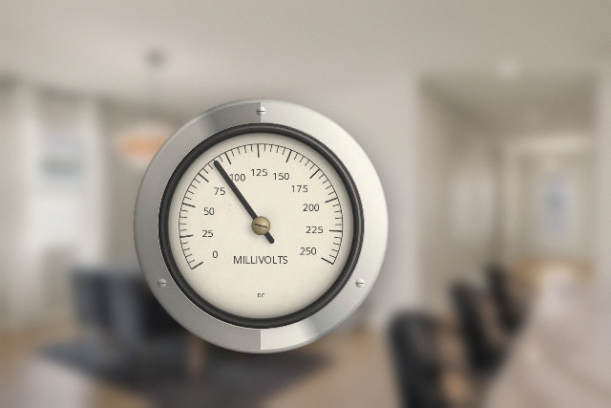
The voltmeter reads 90 (mV)
